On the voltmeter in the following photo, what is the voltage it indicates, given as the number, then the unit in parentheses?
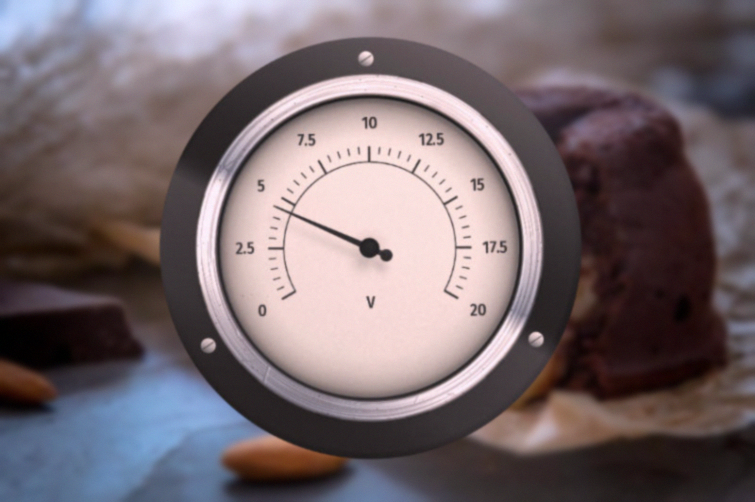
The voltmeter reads 4.5 (V)
